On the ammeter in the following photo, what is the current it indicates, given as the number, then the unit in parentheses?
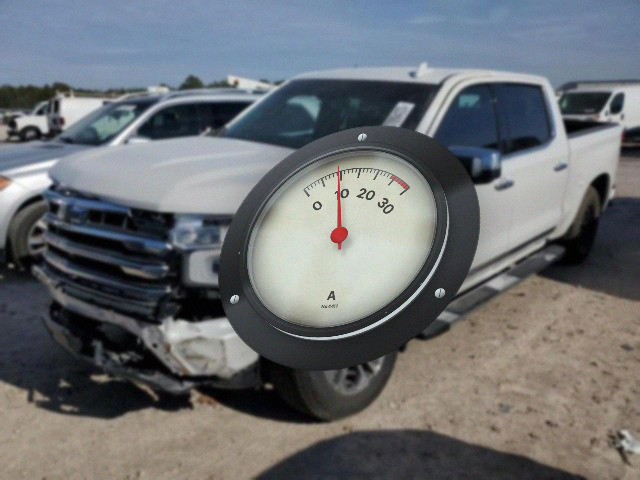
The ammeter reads 10 (A)
